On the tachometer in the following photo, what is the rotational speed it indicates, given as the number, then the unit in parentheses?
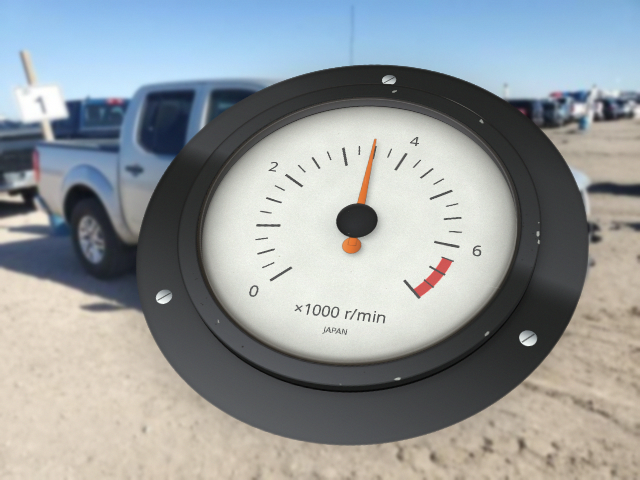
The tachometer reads 3500 (rpm)
